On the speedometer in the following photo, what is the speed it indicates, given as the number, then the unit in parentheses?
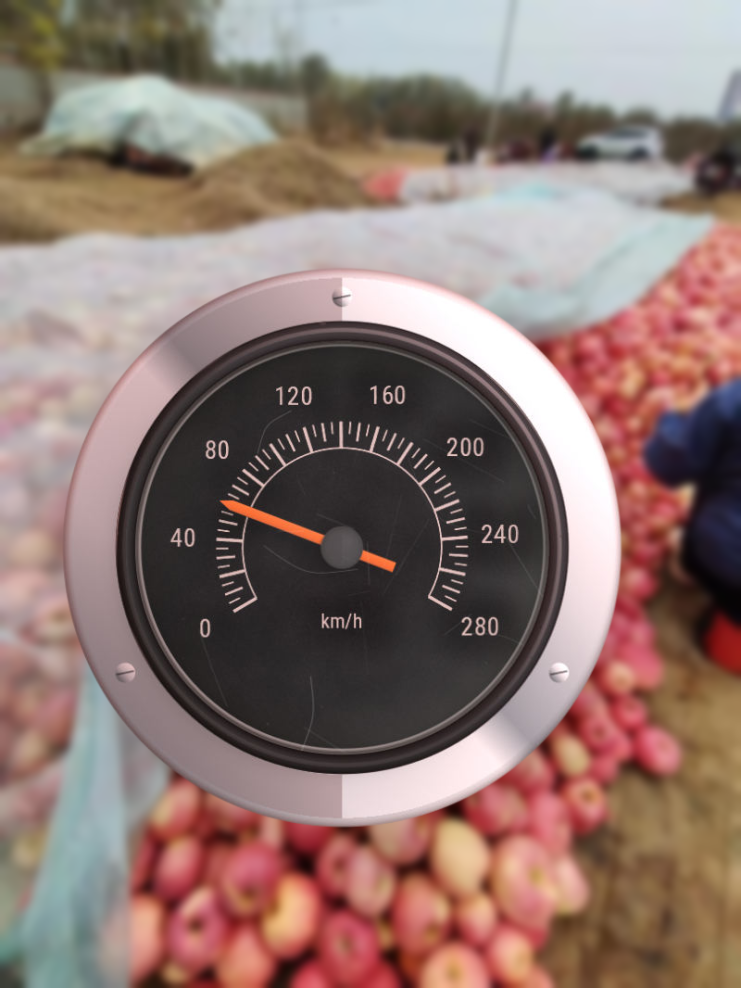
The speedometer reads 60 (km/h)
